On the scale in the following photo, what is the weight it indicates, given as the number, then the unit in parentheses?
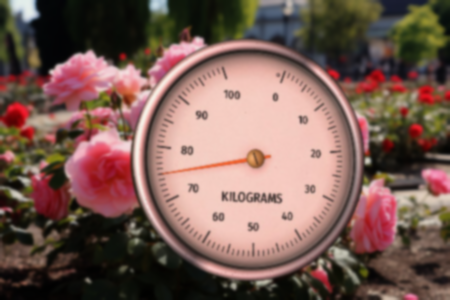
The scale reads 75 (kg)
